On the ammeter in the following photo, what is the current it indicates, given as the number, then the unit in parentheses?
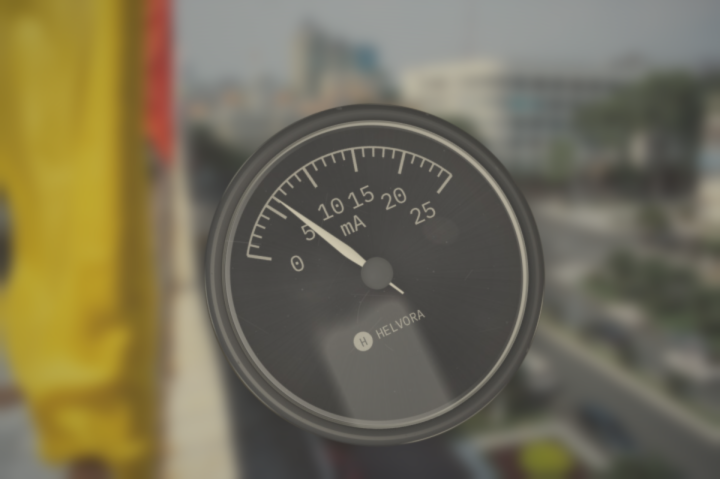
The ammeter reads 6 (mA)
